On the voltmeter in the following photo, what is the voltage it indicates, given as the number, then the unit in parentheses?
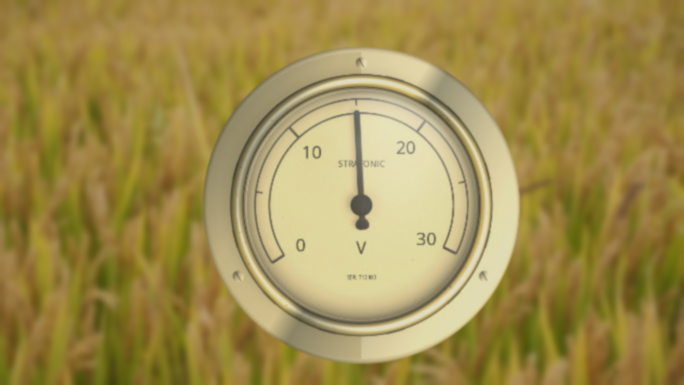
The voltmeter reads 15 (V)
